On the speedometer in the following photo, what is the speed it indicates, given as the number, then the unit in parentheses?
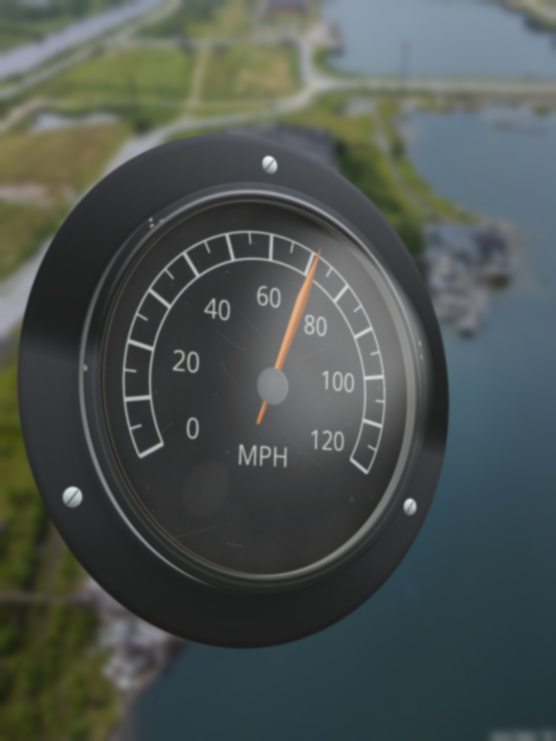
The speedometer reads 70 (mph)
